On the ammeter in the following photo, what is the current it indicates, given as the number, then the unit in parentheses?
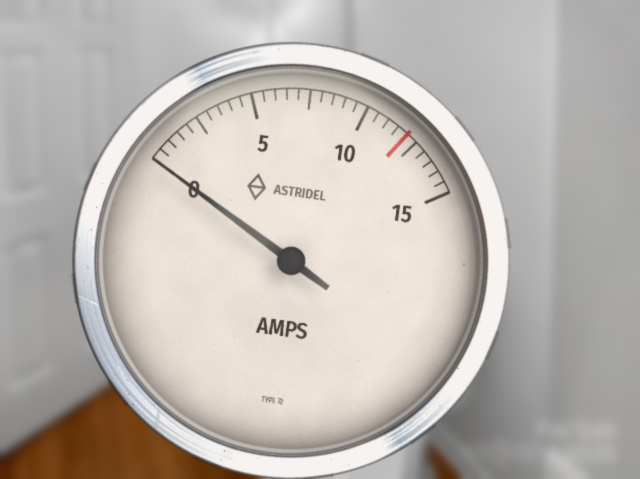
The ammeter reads 0 (A)
